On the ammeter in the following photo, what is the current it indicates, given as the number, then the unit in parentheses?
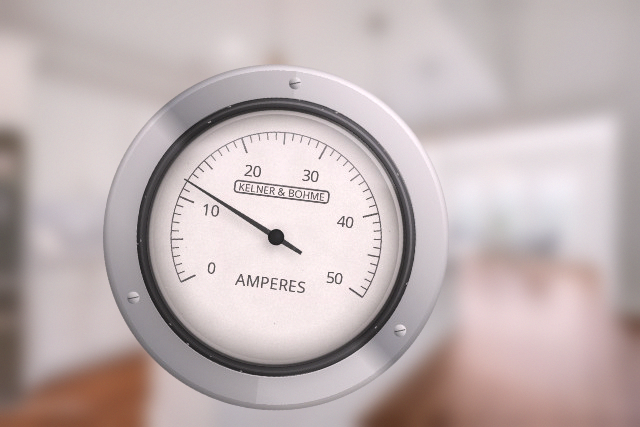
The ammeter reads 12 (A)
